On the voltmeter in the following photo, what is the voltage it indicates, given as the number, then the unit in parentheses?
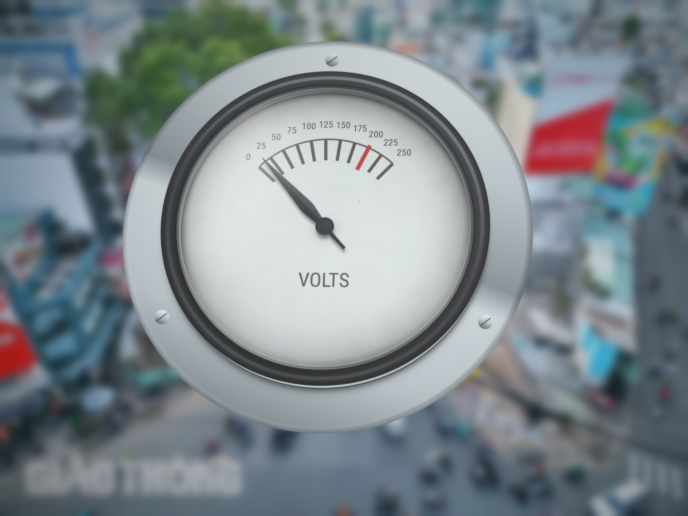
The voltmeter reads 12.5 (V)
